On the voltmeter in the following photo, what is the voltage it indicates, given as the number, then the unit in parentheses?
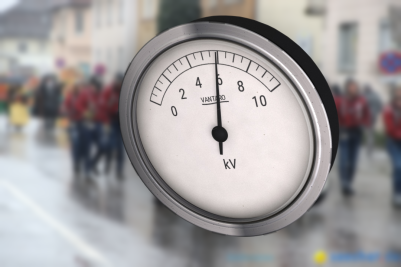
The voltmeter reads 6 (kV)
